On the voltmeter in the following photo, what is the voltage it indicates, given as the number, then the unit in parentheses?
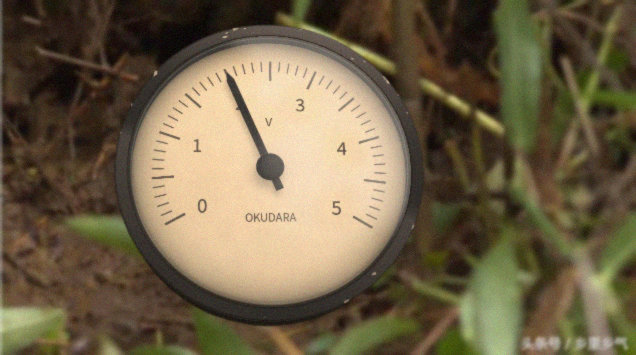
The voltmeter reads 2 (V)
